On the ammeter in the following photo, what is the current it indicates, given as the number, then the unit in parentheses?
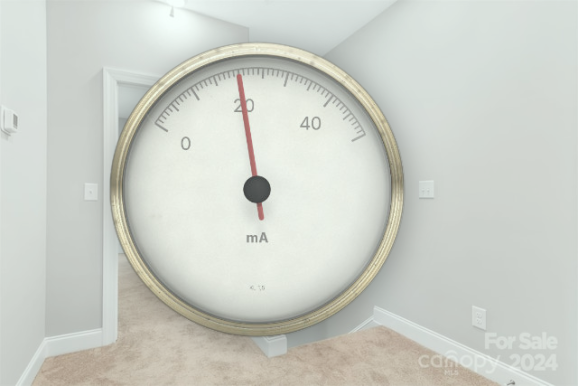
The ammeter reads 20 (mA)
